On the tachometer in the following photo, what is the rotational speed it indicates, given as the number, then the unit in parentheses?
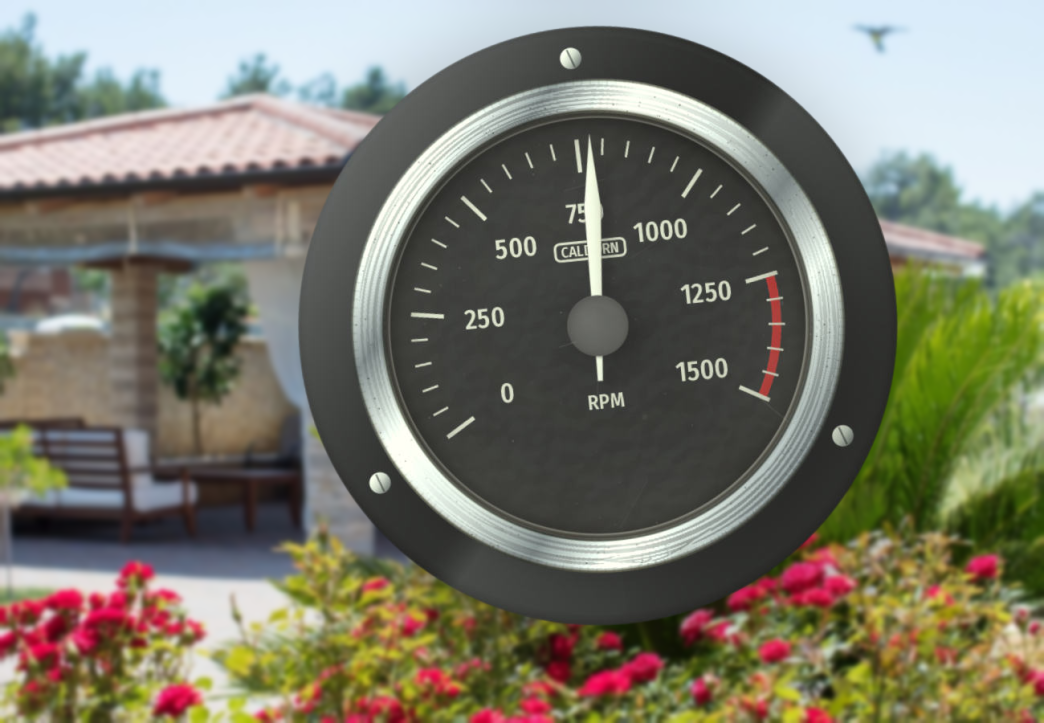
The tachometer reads 775 (rpm)
